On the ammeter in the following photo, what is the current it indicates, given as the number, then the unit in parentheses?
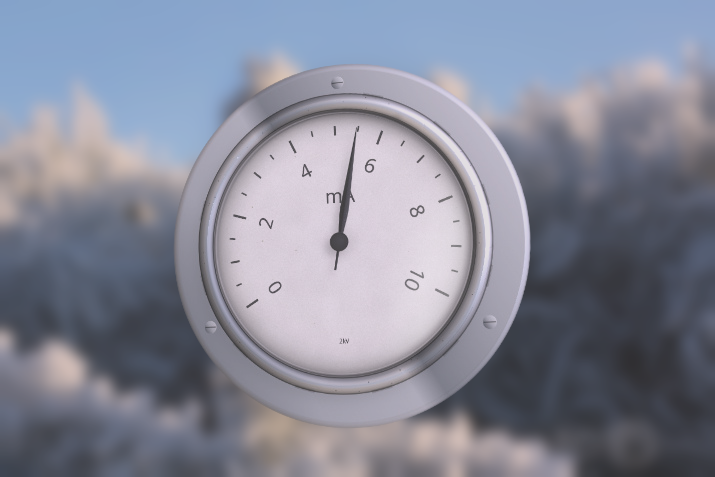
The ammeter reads 5.5 (mA)
